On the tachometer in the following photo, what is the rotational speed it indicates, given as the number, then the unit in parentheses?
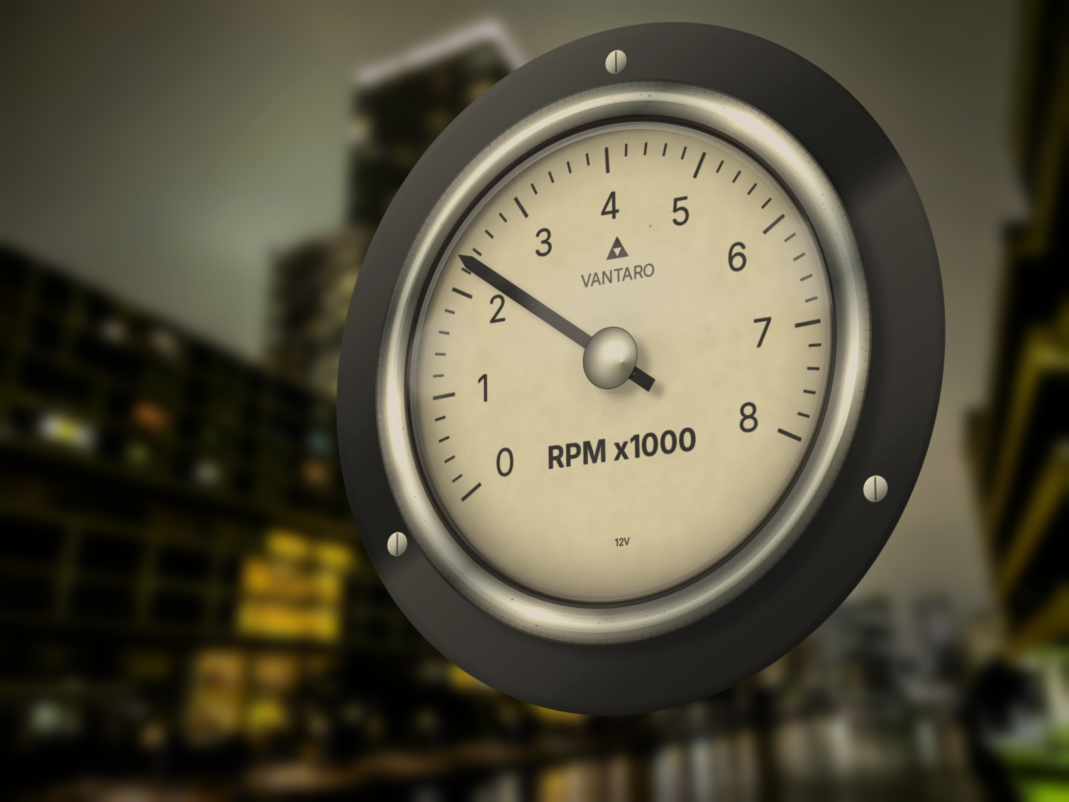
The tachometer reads 2300 (rpm)
